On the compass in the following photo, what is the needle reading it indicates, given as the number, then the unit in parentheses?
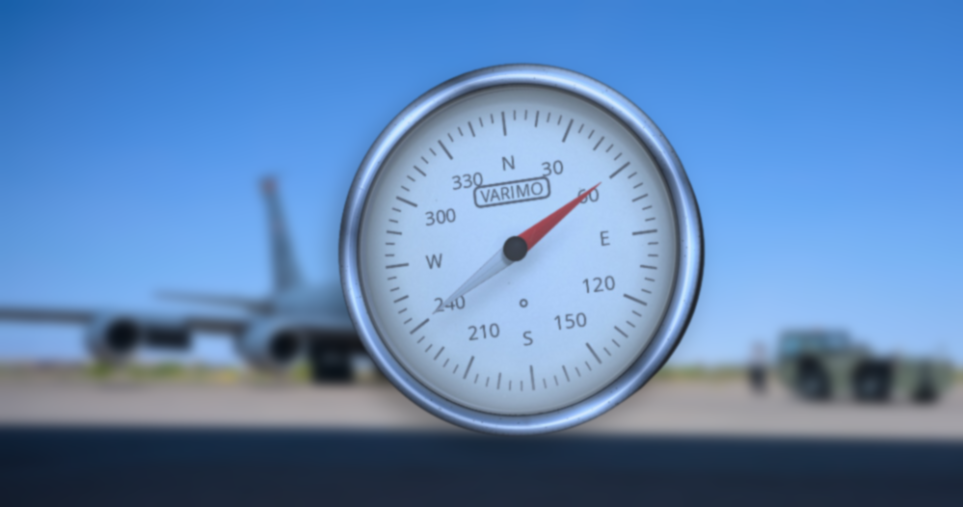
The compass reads 60 (°)
